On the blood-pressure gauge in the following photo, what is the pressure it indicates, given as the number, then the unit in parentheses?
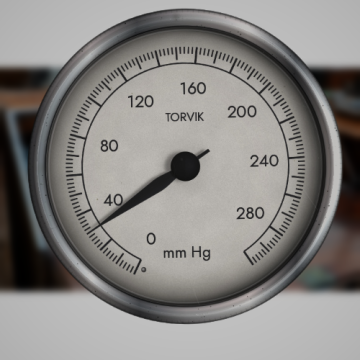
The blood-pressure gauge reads 30 (mmHg)
